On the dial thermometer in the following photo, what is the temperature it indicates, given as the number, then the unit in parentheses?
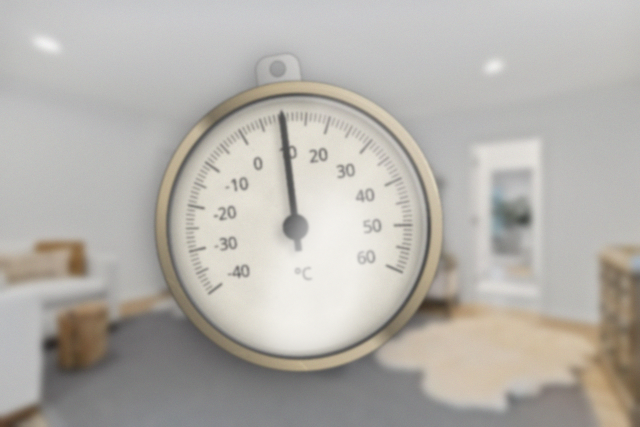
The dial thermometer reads 10 (°C)
